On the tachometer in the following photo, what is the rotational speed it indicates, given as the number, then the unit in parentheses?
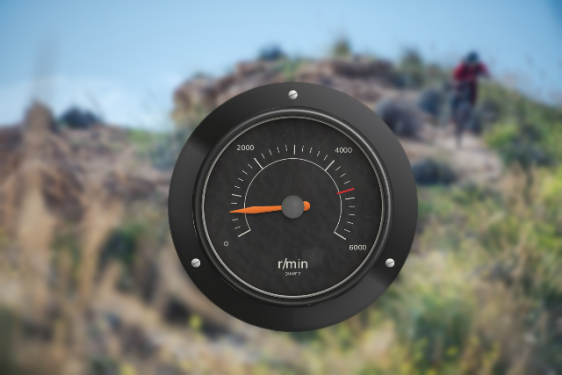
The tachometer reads 600 (rpm)
